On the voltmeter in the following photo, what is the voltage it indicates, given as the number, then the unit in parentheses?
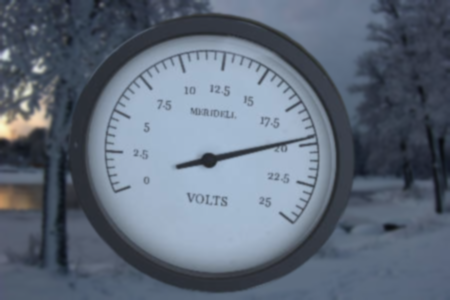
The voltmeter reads 19.5 (V)
